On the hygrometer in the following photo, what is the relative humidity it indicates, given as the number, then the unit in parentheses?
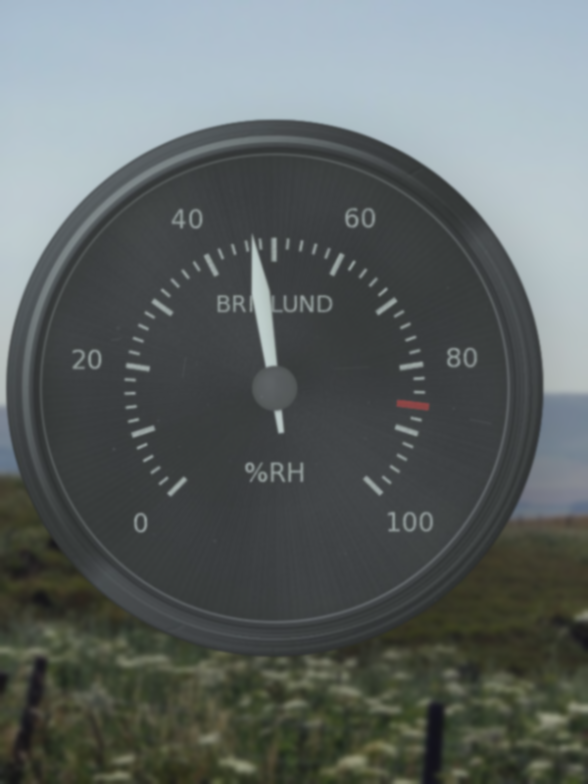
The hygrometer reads 47 (%)
